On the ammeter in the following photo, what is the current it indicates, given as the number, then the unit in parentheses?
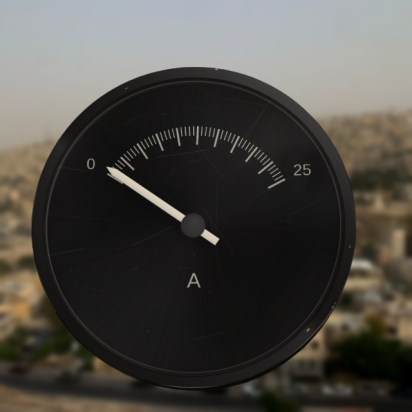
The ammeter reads 0.5 (A)
